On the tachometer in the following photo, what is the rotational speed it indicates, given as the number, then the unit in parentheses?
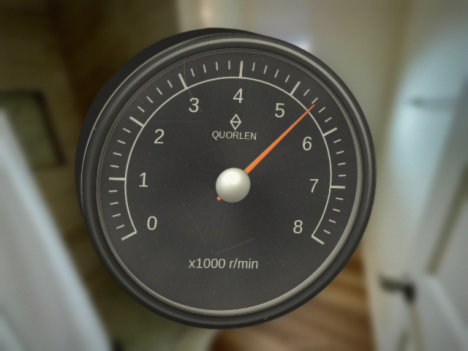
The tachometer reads 5400 (rpm)
